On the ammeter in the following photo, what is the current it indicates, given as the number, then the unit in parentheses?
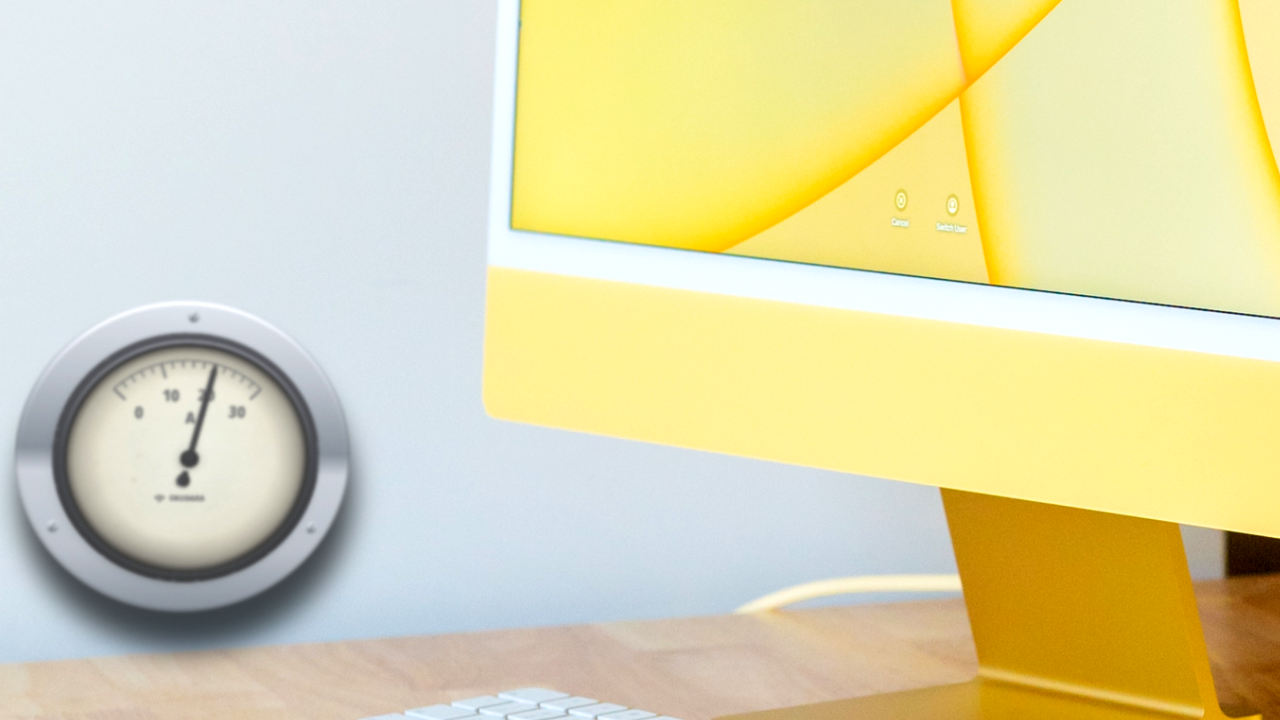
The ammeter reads 20 (A)
